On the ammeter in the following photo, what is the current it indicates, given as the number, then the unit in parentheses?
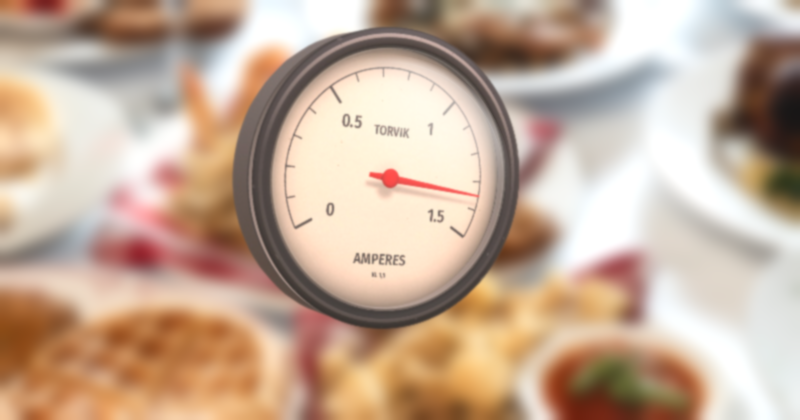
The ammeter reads 1.35 (A)
